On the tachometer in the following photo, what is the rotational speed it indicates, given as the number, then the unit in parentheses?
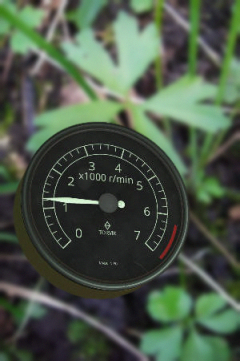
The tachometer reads 1200 (rpm)
